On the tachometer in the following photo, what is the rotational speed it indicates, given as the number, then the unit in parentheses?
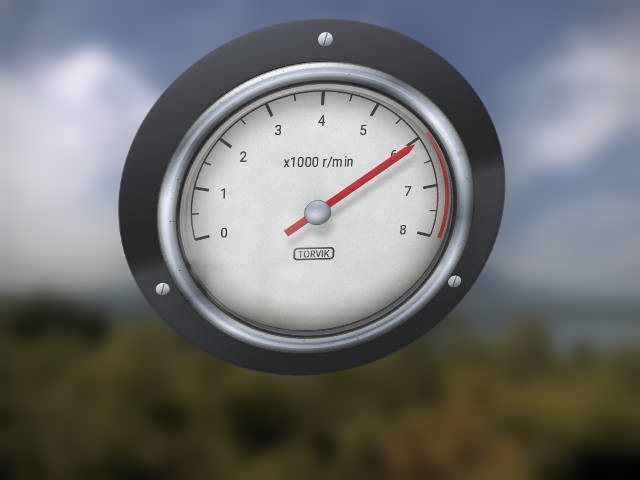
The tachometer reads 6000 (rpm)
